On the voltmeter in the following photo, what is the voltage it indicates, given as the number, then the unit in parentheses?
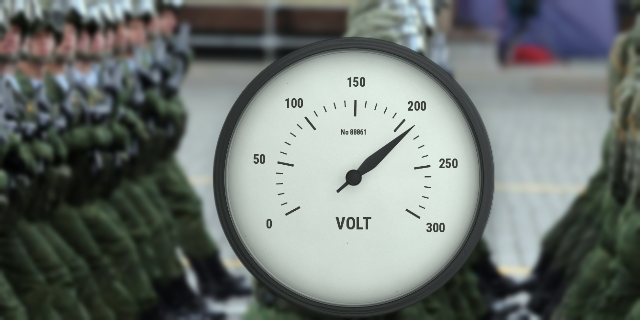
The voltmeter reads 210 (V)
